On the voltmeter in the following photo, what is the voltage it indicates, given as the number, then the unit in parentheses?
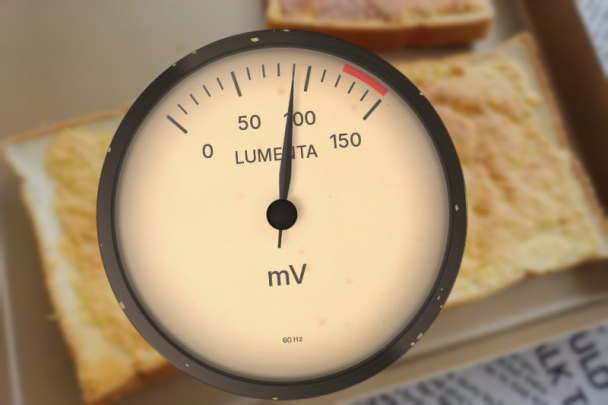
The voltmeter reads 90 (mV)
